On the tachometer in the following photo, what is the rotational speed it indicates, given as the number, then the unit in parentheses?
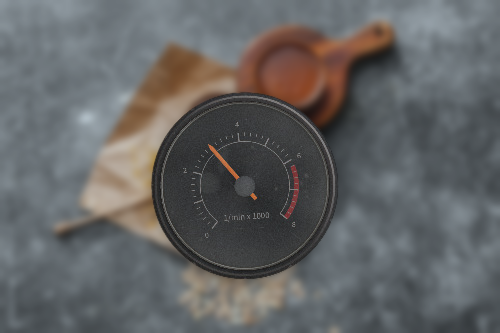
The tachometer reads 3000 (rpm)
